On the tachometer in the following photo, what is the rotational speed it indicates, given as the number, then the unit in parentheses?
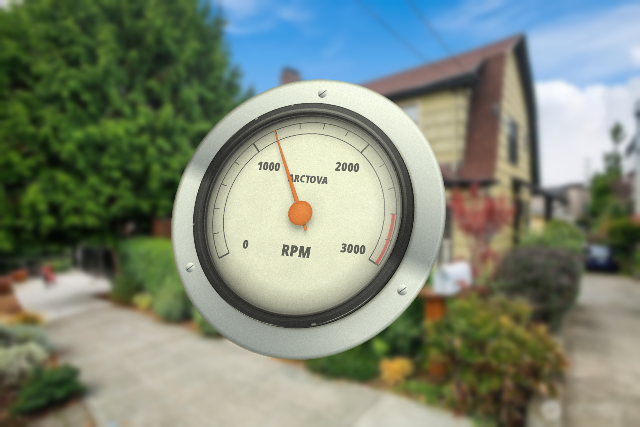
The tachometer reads 1200 (rpm)
